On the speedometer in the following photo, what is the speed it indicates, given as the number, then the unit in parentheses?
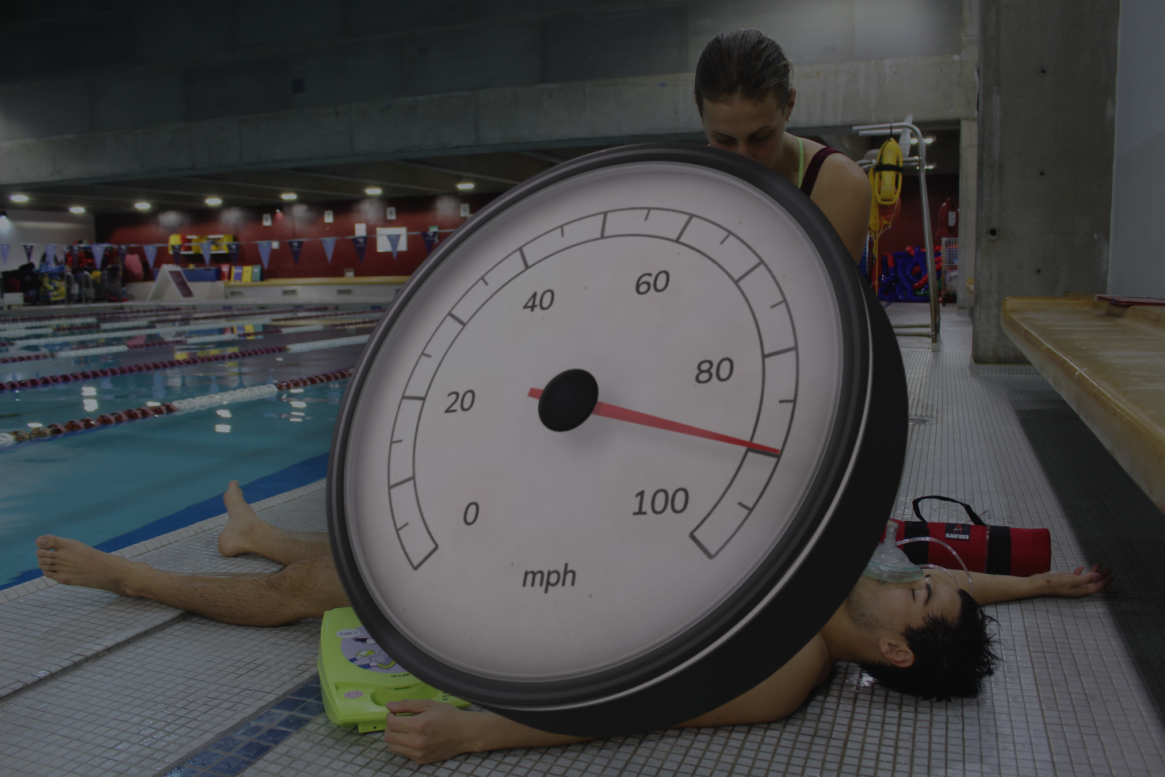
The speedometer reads 90 (mph)
